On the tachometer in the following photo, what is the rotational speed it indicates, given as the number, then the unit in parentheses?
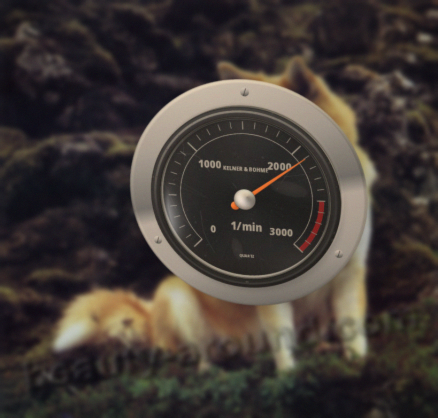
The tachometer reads 2100 (rpm)
